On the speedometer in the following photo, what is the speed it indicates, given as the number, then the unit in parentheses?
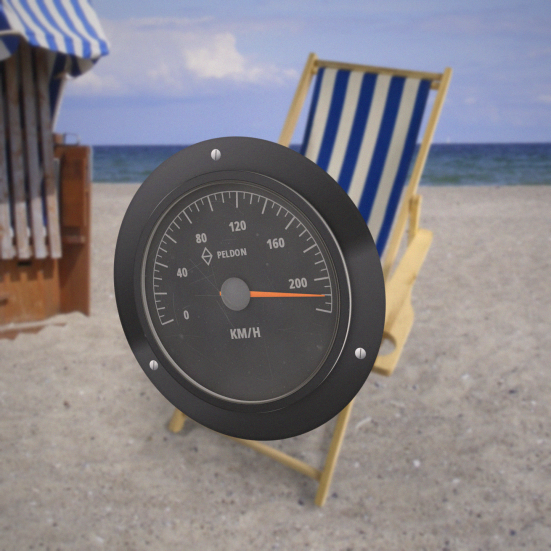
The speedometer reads 210 (km/h)
